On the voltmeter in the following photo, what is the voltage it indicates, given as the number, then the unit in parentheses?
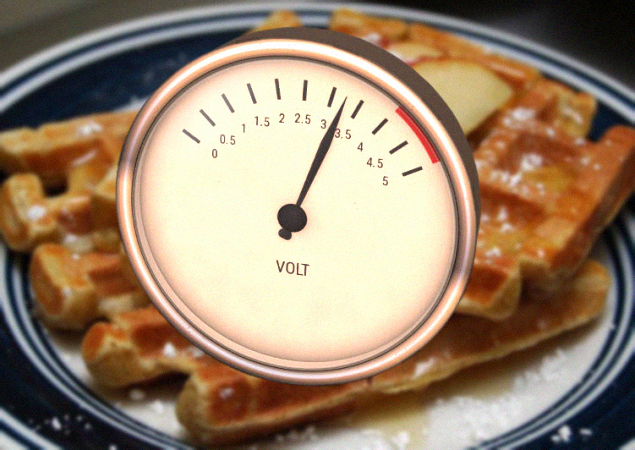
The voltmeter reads 3.25 (V)
